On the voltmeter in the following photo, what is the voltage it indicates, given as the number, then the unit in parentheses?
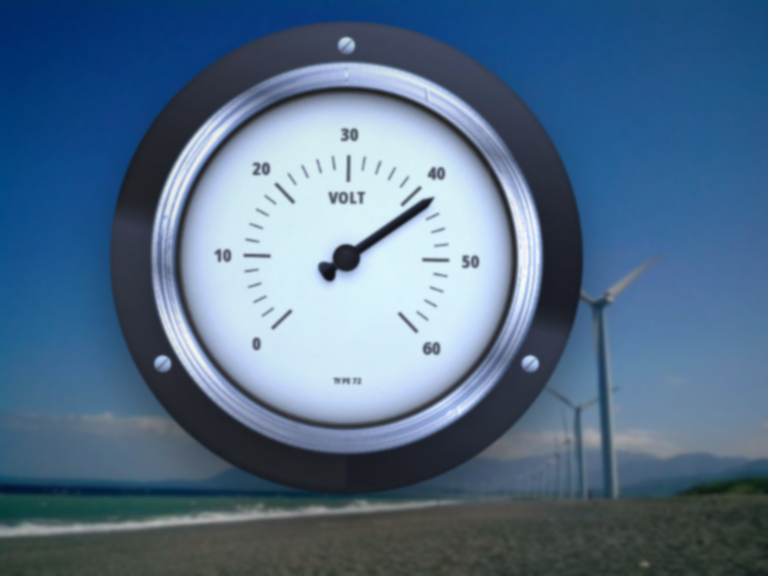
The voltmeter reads 42 (V)
